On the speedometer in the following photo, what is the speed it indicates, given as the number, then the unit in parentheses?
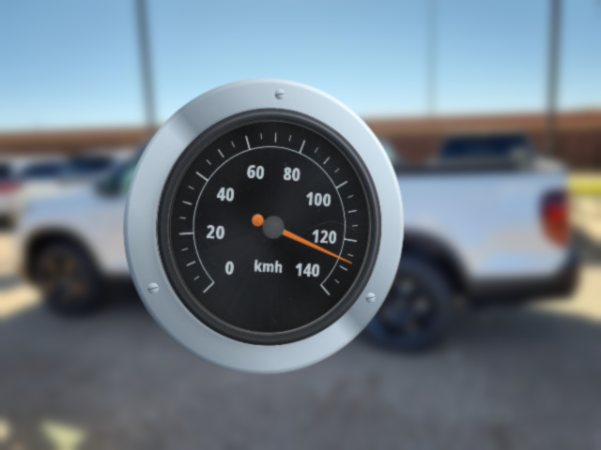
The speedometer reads 127.5 (km/h)
